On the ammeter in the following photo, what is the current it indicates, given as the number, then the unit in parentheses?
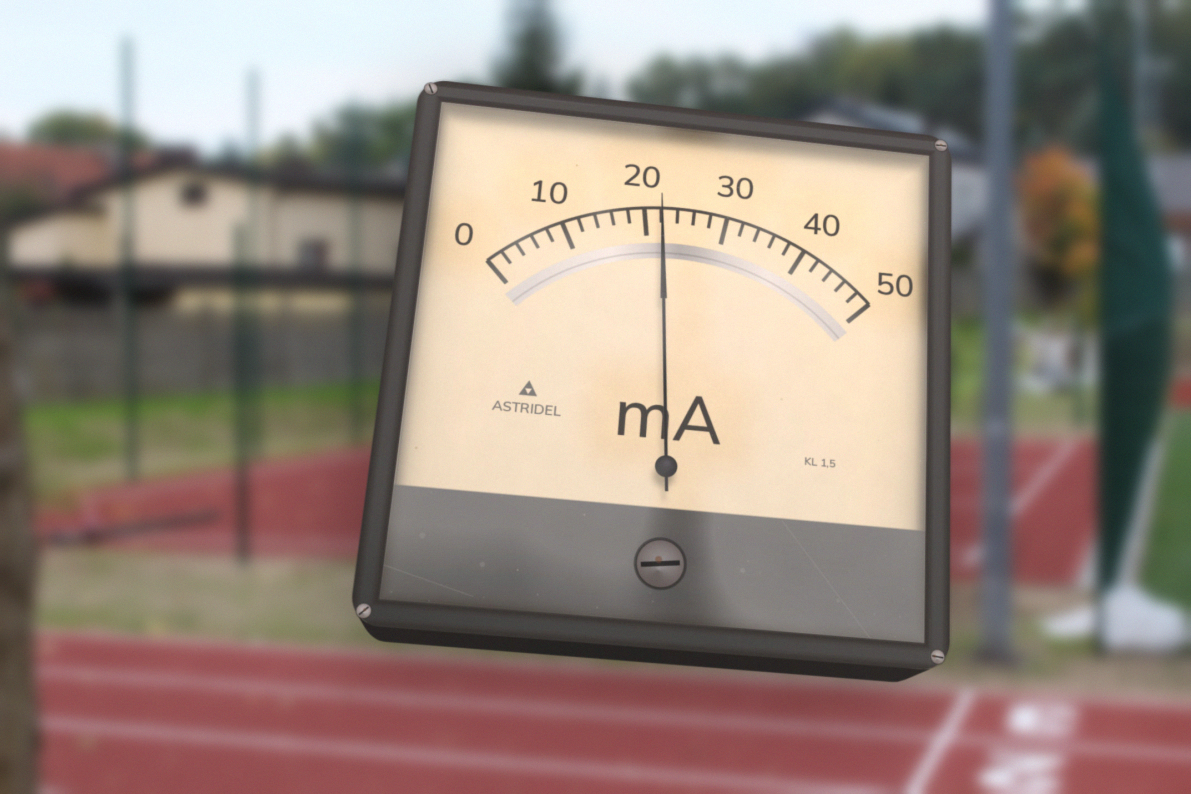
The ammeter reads 22 (mA)
